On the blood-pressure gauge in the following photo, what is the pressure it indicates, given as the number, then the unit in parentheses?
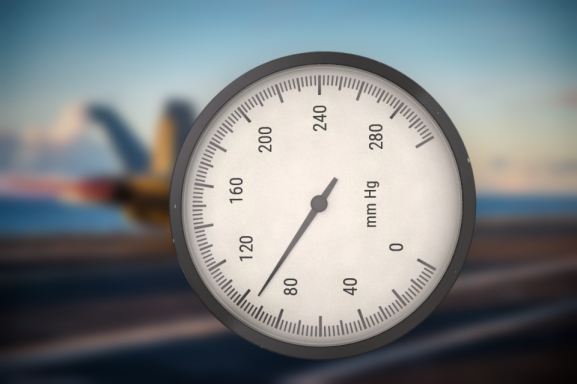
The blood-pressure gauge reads 94 (mmHg)
